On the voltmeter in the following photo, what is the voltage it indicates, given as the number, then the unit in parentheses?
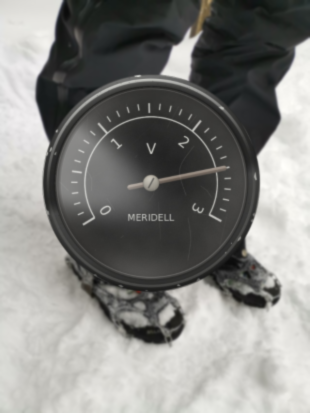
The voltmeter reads 2.5 (V)
